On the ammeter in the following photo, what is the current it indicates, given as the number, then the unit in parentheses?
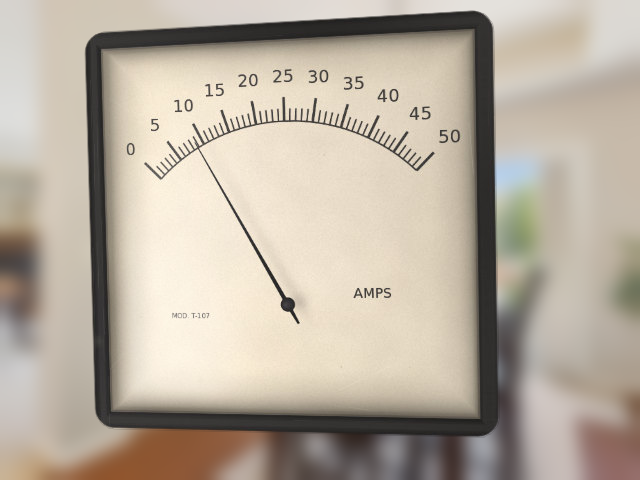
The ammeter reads 9 (A)
